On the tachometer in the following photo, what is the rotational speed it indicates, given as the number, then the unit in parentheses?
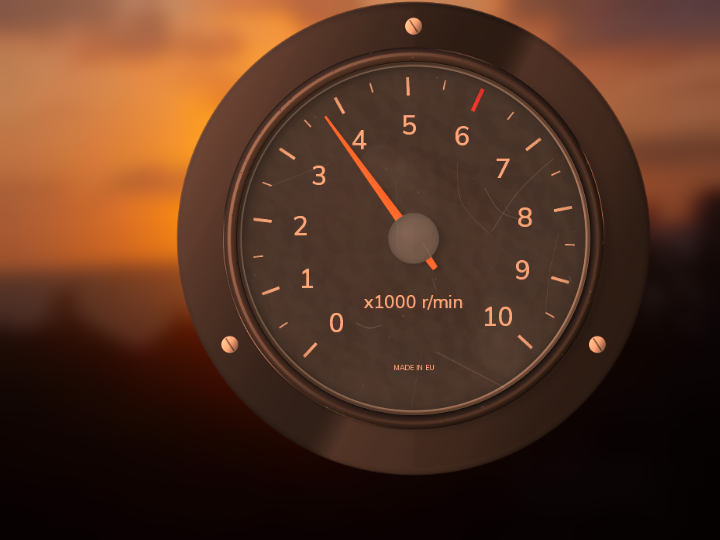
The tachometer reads 3750 (rpm)
